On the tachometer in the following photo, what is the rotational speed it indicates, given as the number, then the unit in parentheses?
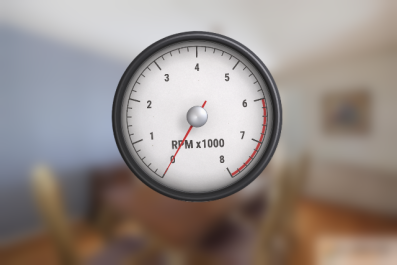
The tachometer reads 0 (rpm)
